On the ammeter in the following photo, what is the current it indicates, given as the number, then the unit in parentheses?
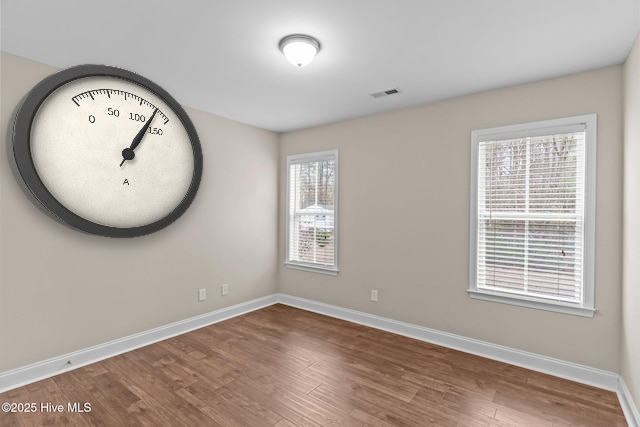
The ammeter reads 125 (A)
